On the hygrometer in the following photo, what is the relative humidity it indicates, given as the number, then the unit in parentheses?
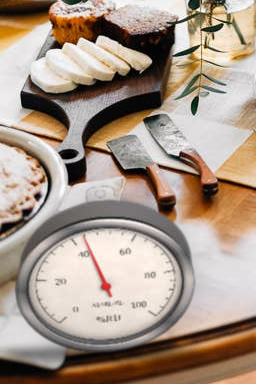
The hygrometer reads 44 (%)
